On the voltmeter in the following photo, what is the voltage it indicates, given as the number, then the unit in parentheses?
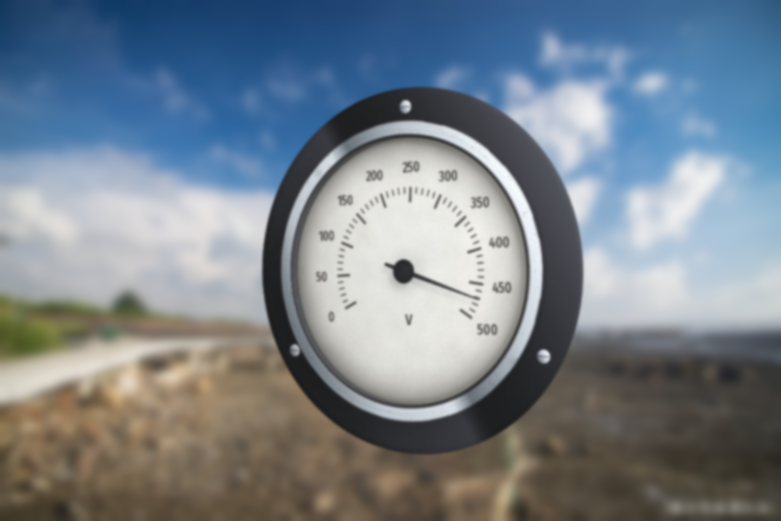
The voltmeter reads 470 (V)
